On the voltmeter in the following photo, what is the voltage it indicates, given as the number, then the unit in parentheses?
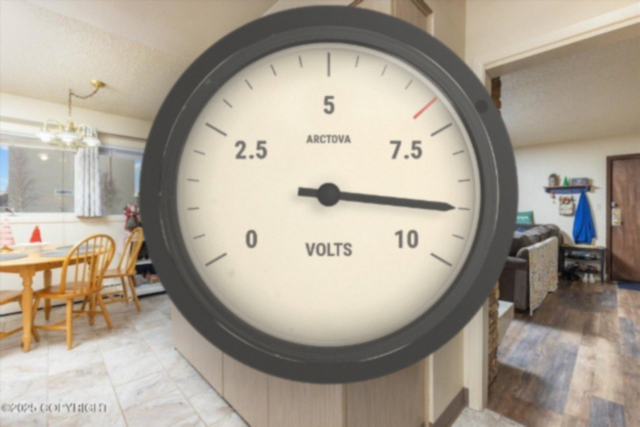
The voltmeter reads 9 (V)
